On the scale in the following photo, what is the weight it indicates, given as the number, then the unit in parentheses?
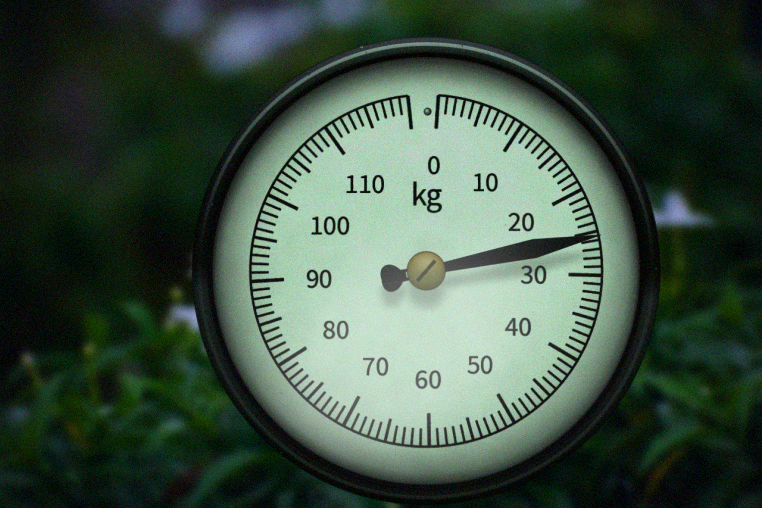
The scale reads 25.5 (kg)
